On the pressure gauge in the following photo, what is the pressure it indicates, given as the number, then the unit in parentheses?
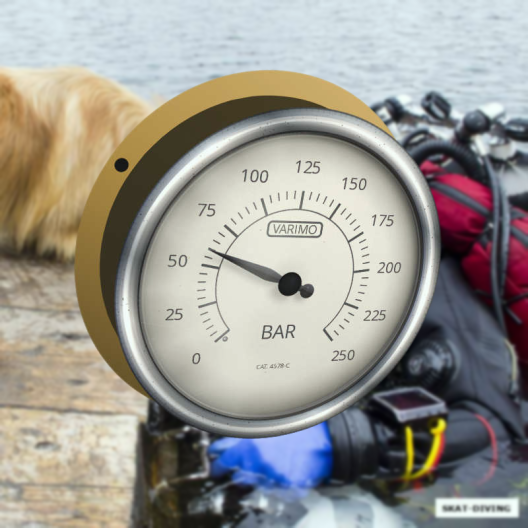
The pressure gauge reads 60 (bar)
